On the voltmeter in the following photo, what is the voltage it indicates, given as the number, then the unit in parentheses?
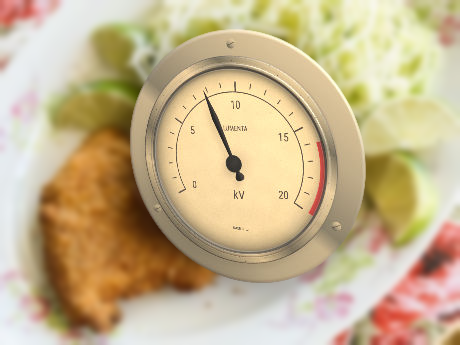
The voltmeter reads 8 (kV)
